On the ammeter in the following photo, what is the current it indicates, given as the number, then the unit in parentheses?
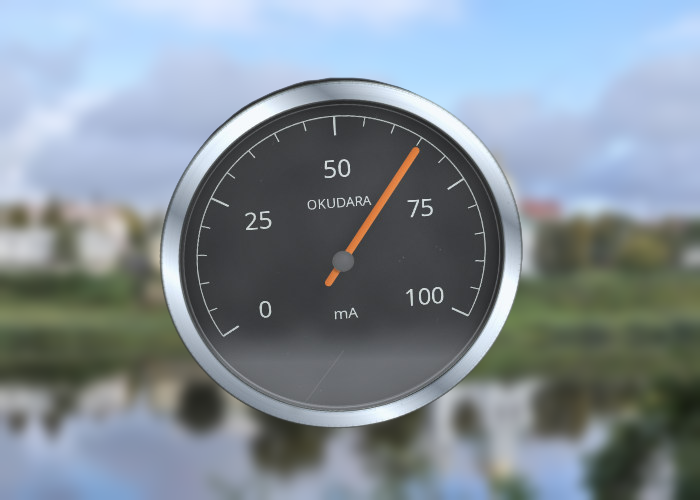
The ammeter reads 65 (mA)
